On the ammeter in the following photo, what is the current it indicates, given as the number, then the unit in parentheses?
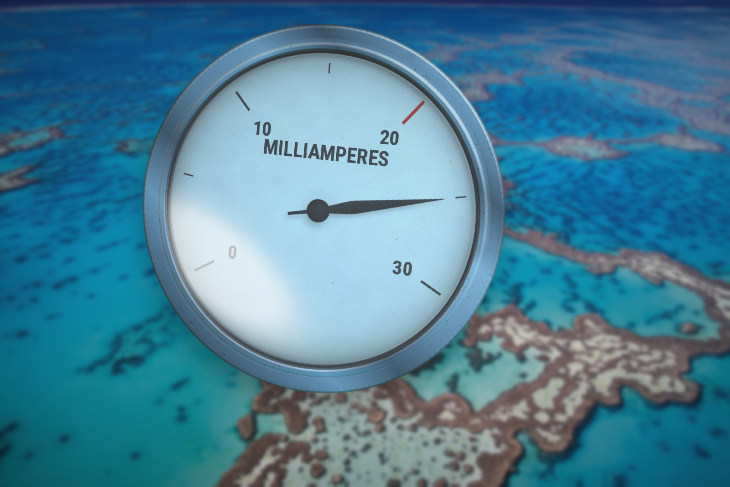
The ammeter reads 25 (mA)
